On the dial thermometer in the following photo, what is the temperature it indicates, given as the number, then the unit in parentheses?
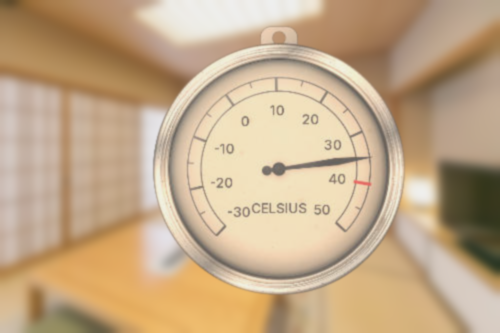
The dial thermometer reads 35 (°C)
